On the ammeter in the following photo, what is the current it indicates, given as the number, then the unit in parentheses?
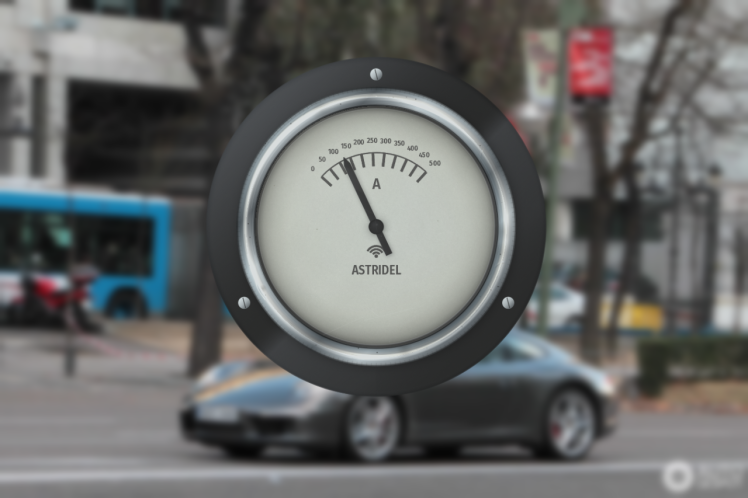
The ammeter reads 125 (A)
